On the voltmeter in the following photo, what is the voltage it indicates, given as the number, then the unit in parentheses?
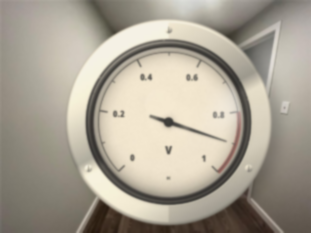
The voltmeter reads 0.9 (V)
